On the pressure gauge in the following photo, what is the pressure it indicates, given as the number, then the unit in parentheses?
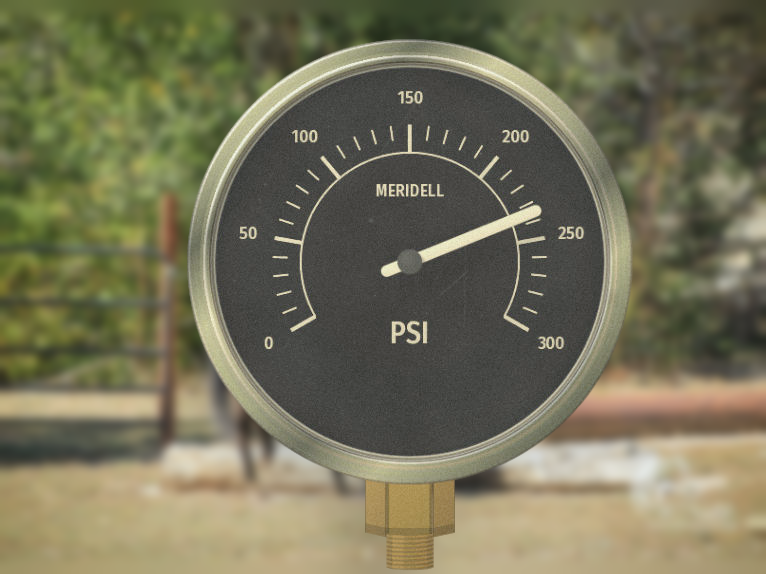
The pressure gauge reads 235 (psi)
